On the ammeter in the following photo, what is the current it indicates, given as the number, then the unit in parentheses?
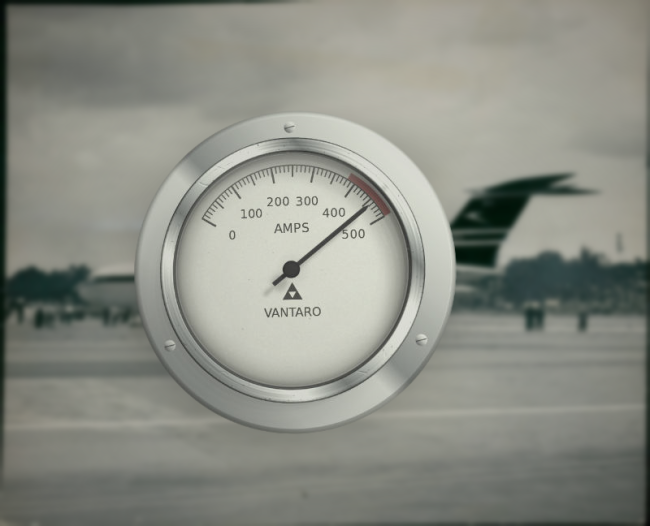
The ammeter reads 460 (A)
